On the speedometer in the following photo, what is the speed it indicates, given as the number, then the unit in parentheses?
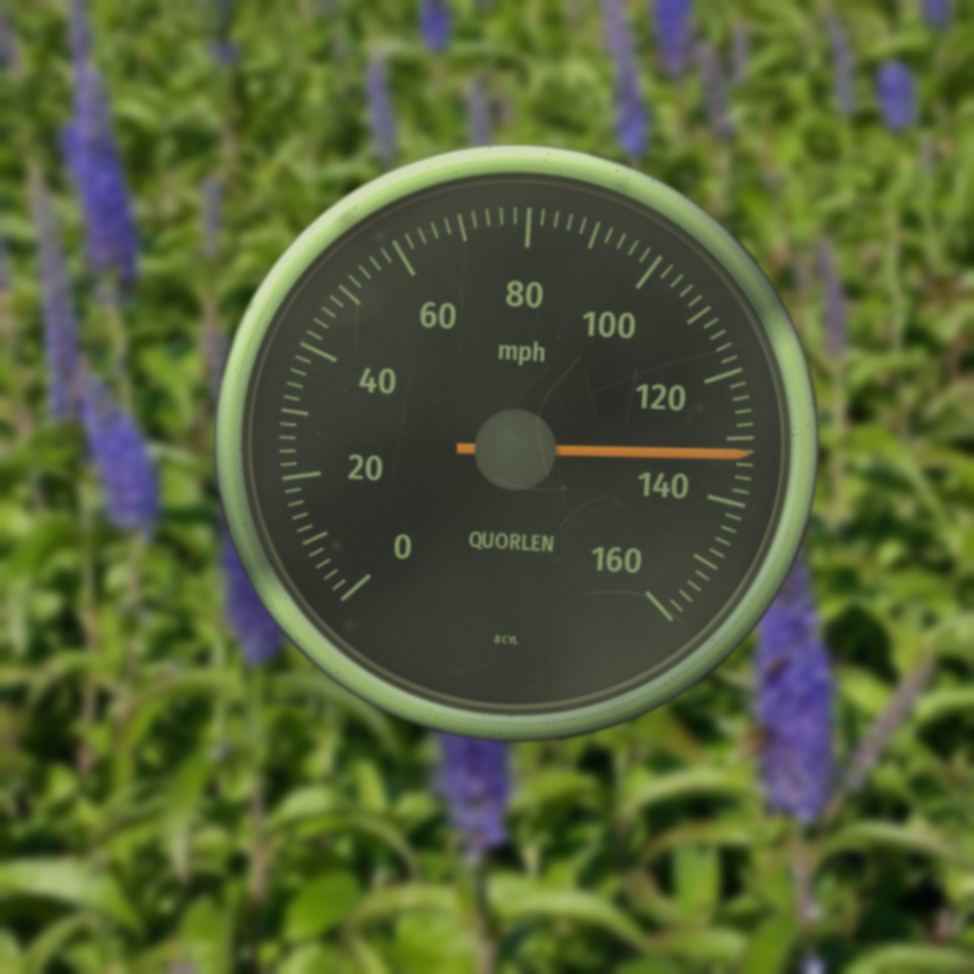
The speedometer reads 132 (mph)
